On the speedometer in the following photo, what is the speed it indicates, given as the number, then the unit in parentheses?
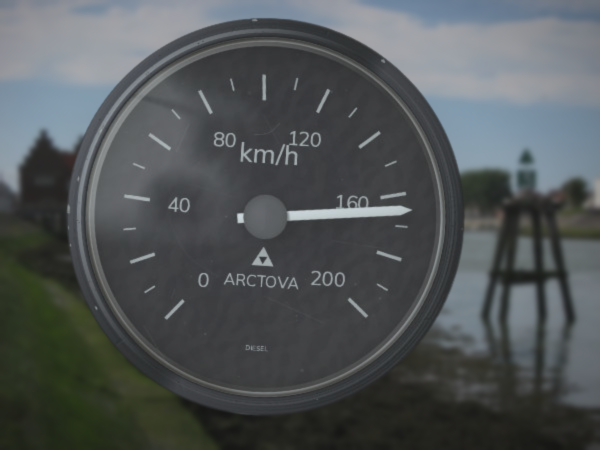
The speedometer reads 165 (km/h)
